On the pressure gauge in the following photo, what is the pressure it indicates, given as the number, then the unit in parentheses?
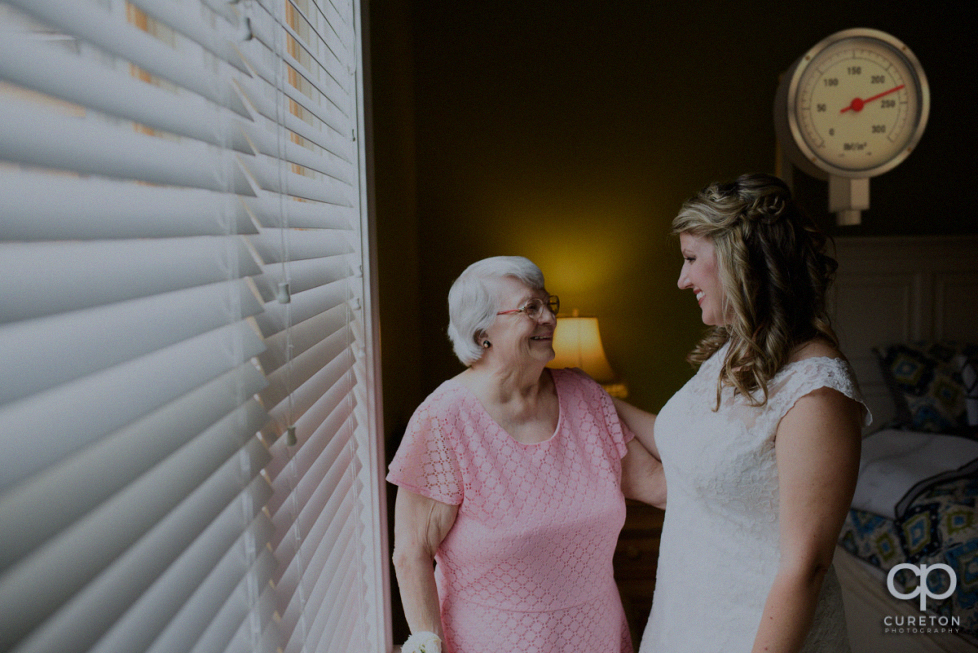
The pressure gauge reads 230 (psi)
